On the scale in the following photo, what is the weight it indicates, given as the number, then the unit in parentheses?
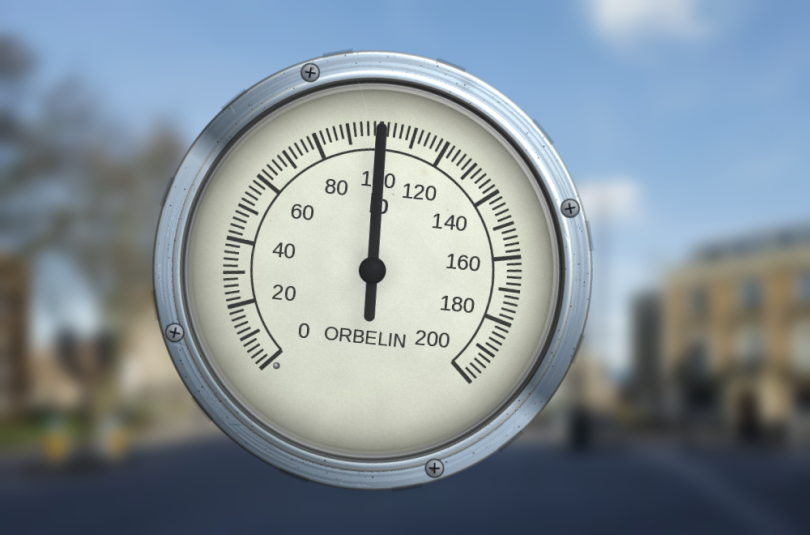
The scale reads 100 (lb)
